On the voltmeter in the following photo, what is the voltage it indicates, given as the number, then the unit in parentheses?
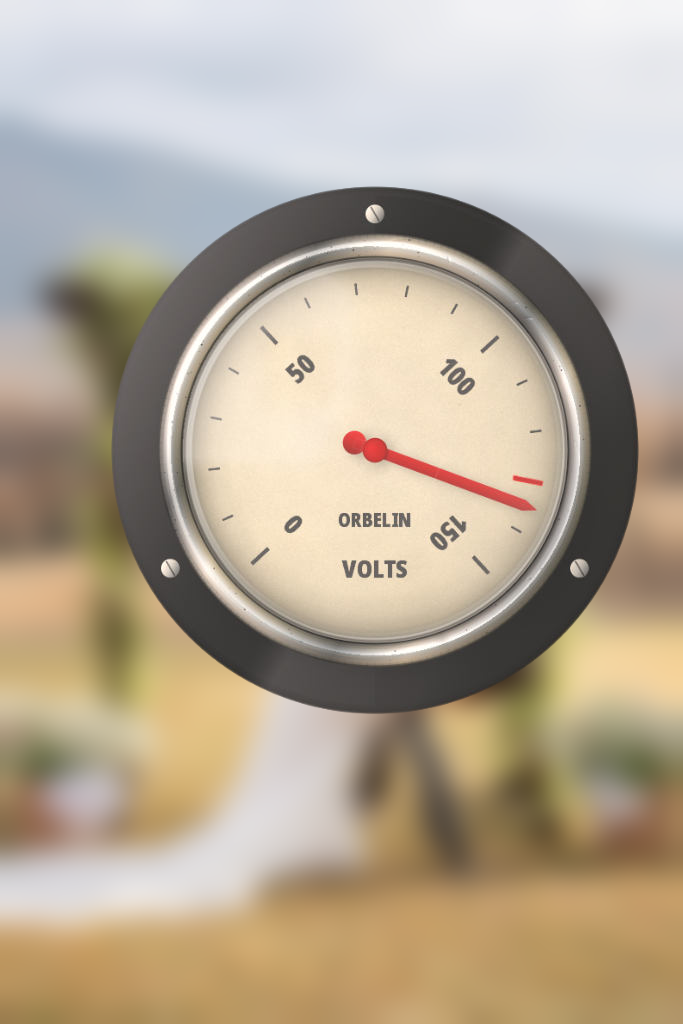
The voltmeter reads 135 (V)
